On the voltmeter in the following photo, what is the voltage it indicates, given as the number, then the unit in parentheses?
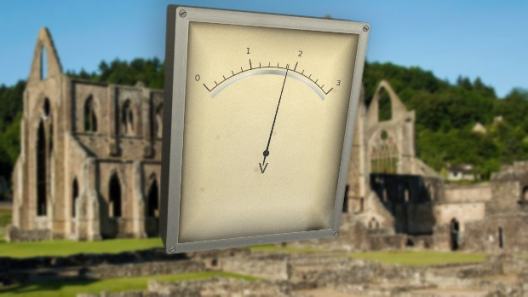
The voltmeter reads 1.8 (V)
